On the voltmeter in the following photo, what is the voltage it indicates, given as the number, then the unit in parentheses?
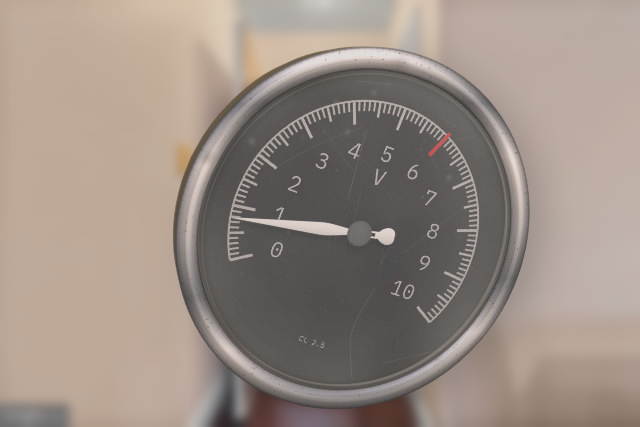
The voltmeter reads 0.8 (V)
